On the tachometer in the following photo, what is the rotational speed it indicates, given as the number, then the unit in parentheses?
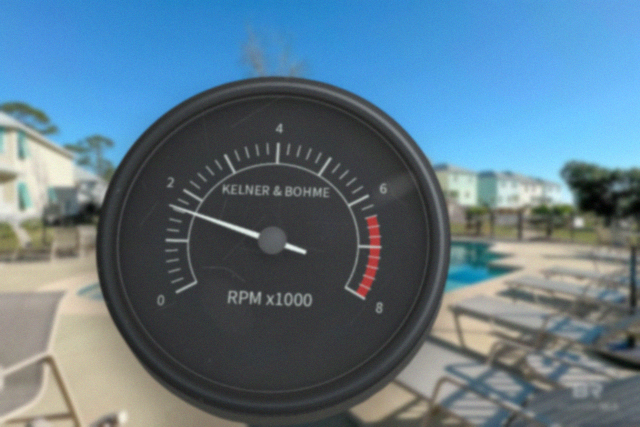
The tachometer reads 1600 (rpm)
